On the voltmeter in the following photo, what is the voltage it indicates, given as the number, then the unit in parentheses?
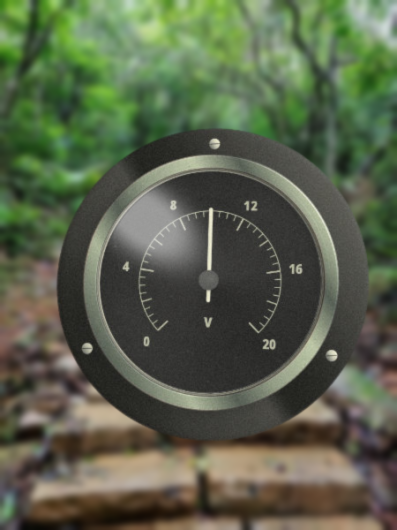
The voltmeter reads 10 (V)
